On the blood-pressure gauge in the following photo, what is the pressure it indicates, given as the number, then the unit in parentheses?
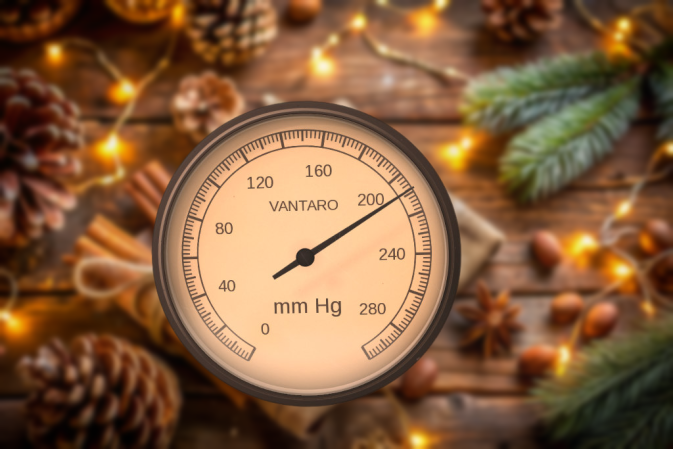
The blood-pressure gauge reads 208 (mmHg)
